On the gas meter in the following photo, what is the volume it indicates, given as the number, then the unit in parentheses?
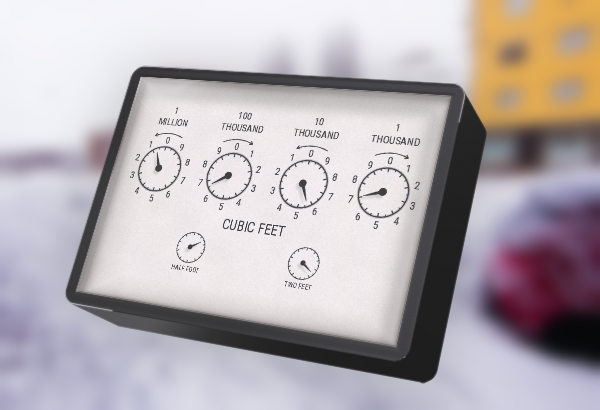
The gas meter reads 65700 (ft³)
